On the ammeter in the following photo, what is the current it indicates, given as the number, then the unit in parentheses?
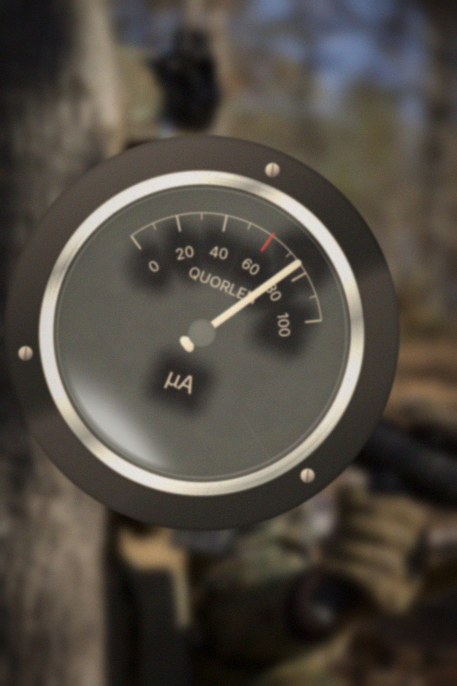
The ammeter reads 75 (µA)
